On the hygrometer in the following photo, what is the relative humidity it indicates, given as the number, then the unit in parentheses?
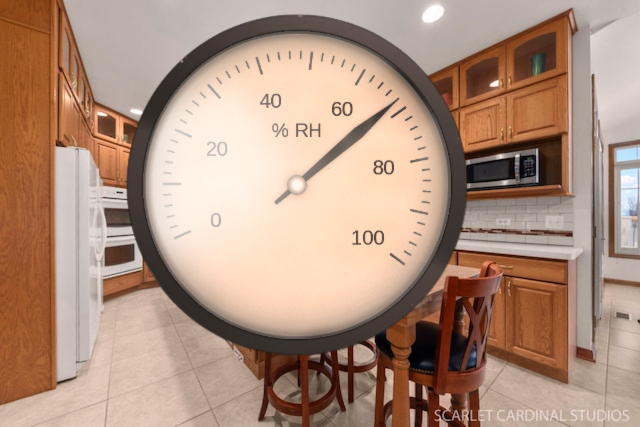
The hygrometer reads 68 (%)
